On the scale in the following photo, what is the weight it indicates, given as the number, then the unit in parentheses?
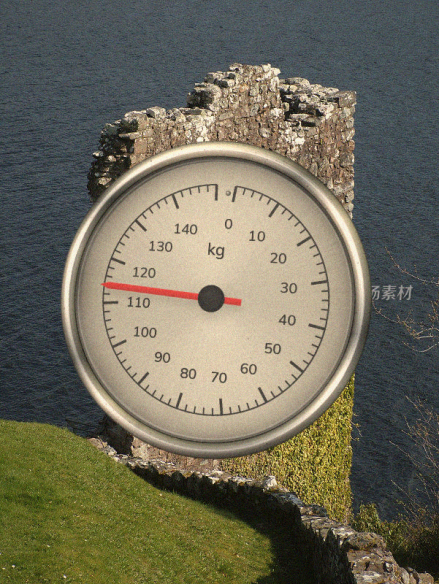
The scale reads 114 (kg)
